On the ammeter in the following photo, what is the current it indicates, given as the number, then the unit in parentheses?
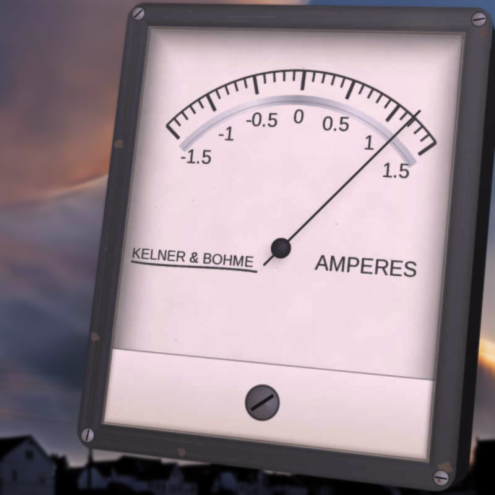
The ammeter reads 1.2 (A)
